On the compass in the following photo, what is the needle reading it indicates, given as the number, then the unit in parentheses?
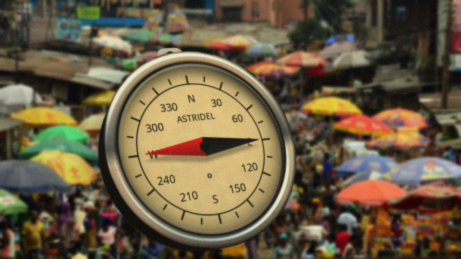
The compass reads 270 (°)
